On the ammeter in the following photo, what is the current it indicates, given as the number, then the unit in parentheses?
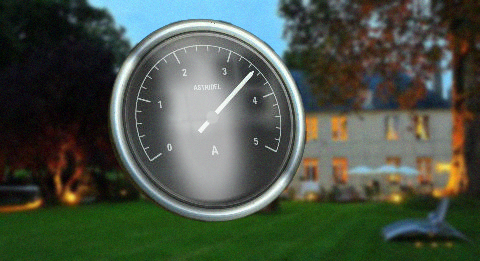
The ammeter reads 3.5 (A)
